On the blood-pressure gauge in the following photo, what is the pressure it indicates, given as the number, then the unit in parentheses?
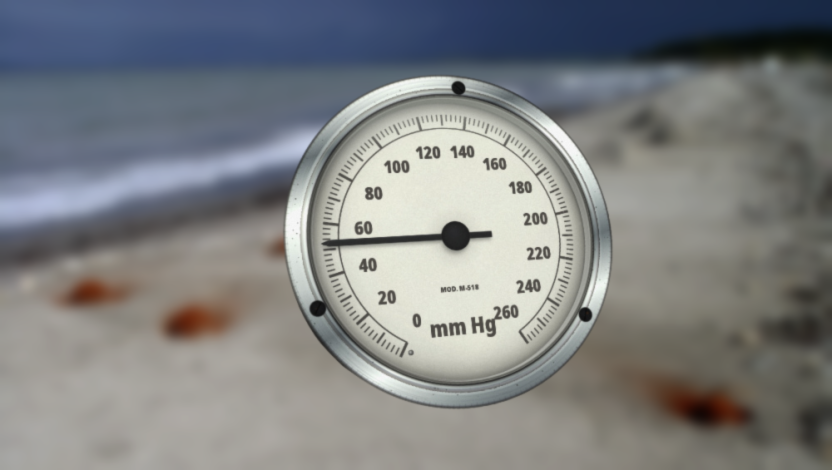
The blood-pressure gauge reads 52 (mmHg)
